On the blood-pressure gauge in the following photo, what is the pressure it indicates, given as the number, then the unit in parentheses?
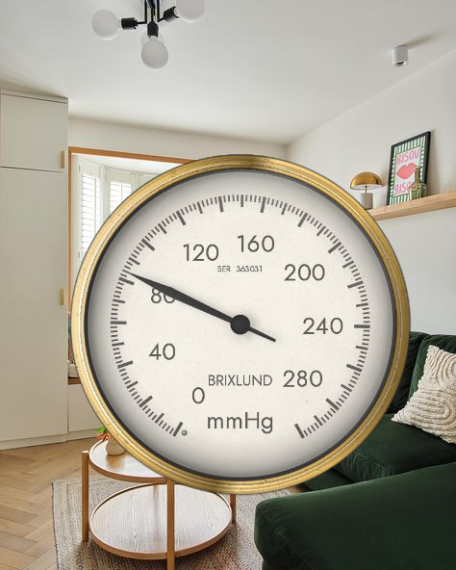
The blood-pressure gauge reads 84 (mmHg)
